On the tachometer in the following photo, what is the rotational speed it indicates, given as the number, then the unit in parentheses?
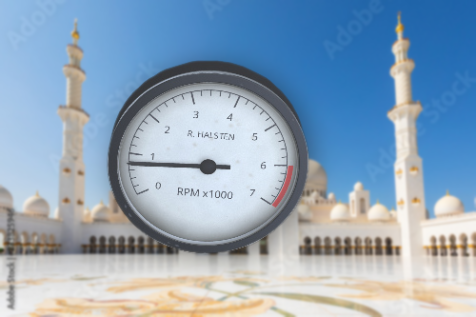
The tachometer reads 800 (rpm)
